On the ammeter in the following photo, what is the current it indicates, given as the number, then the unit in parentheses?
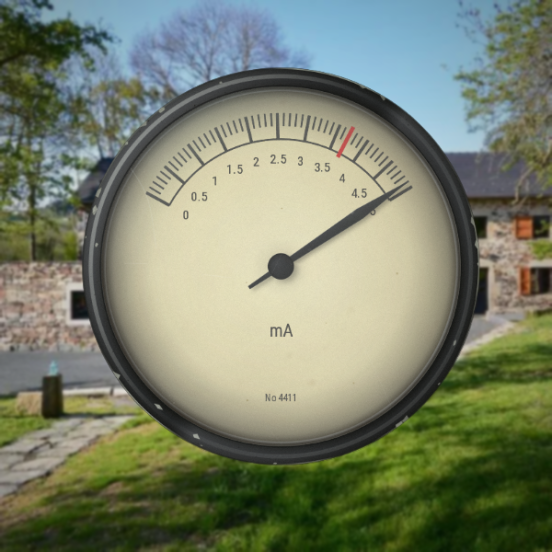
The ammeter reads 4.9 (mA)
